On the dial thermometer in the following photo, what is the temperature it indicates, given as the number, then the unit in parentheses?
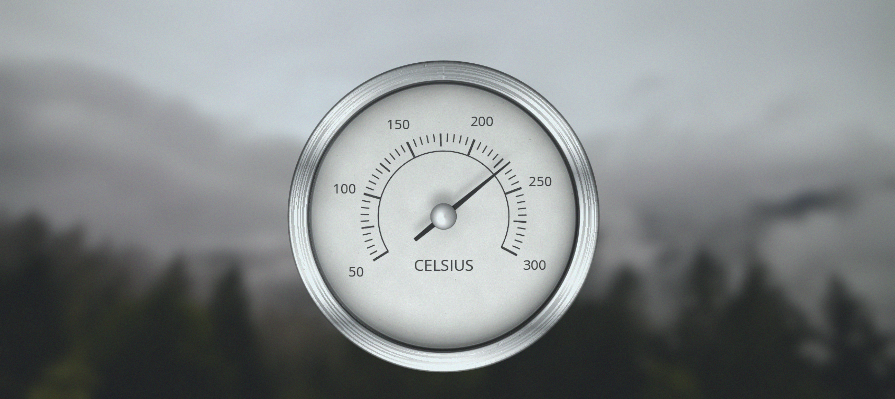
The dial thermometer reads 230 (°C)
